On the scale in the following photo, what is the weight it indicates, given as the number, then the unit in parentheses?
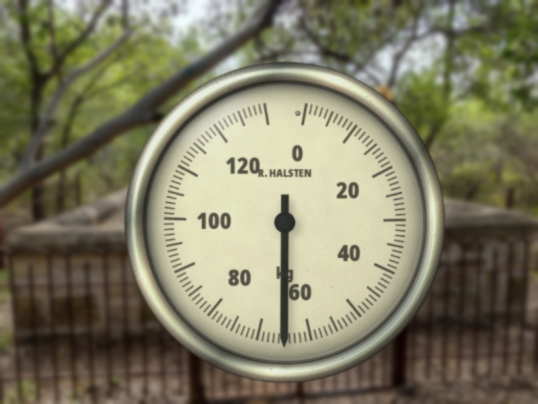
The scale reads 65 (kg)
